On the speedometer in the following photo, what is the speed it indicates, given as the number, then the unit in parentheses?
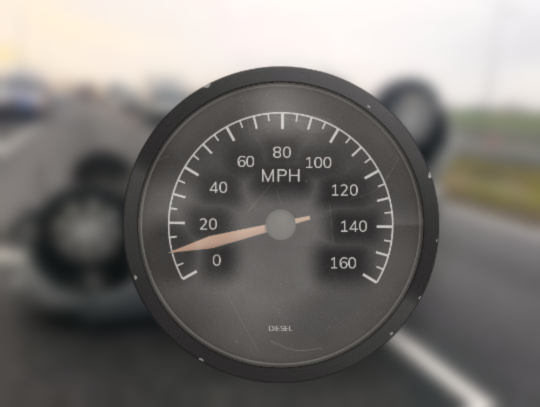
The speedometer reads 10 (mph)
